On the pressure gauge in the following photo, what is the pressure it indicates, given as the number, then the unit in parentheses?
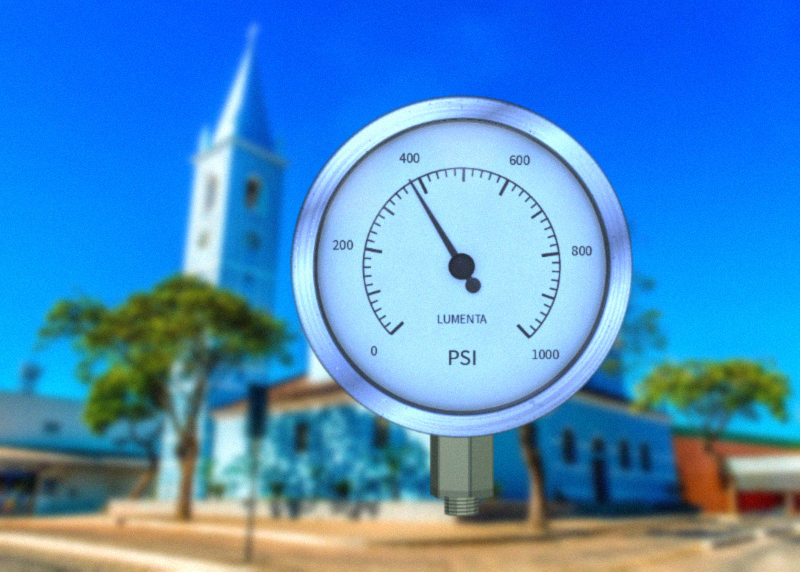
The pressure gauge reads 380 (psi)
